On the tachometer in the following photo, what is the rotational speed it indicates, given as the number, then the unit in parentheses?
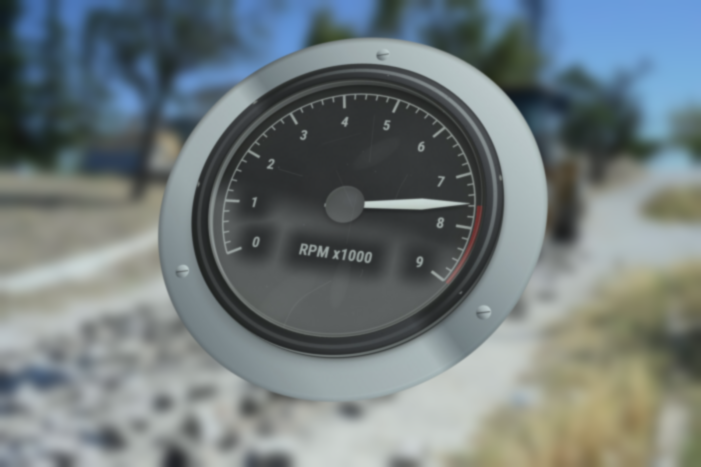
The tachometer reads 7600 (rpm)
